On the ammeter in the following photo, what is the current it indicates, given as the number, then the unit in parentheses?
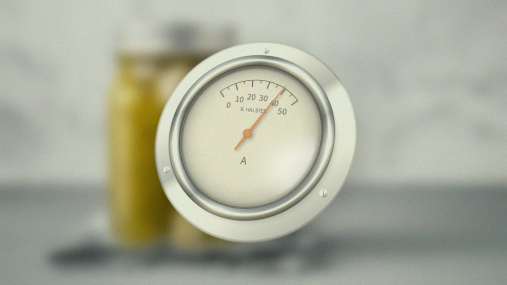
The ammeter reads 40 (A)
